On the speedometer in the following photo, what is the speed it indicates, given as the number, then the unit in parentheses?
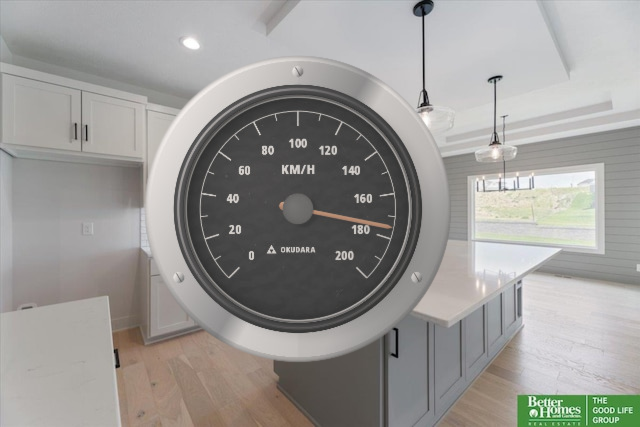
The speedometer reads 175 (km/h)
